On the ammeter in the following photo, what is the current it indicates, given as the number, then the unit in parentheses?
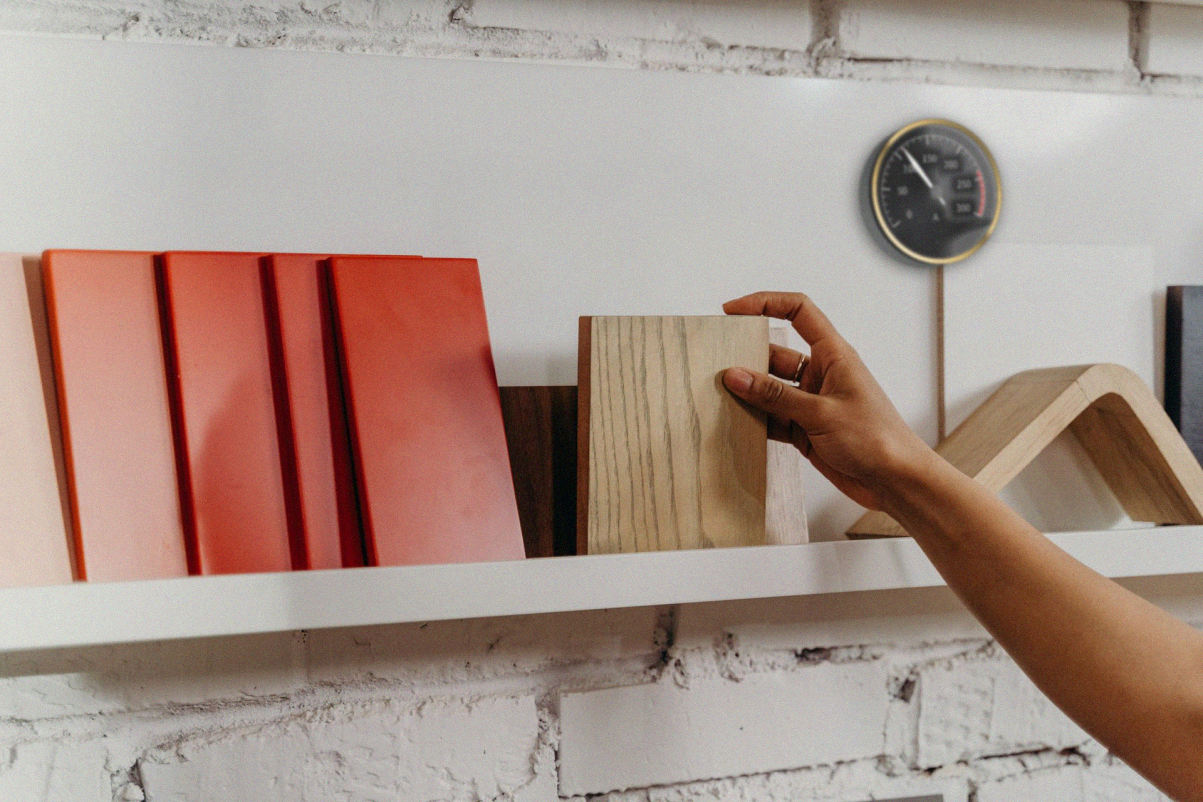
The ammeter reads 110 (A)
